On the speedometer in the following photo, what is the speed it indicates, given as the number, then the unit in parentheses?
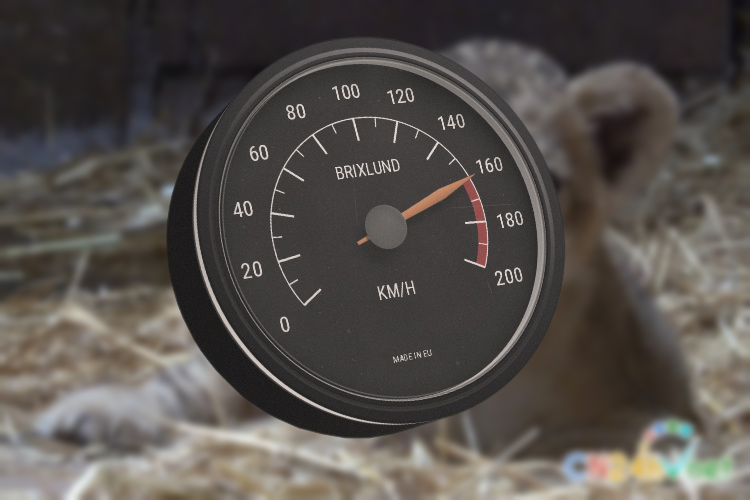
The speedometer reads 160 (km/h)
